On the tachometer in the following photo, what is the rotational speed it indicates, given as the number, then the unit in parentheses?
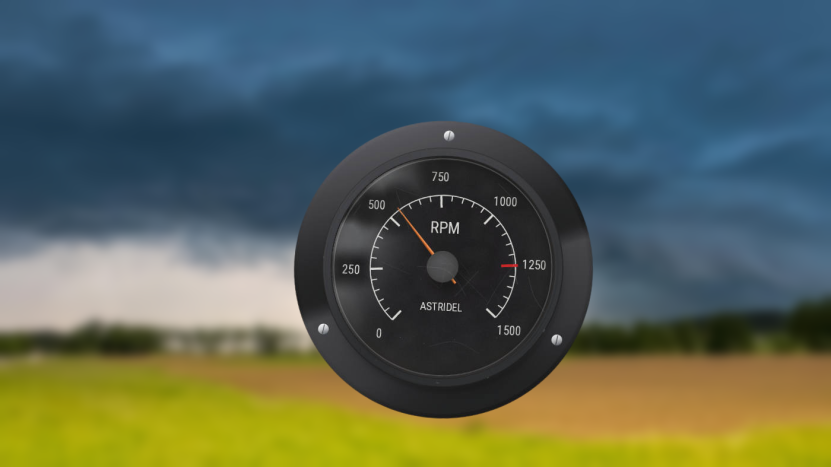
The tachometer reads 550 (rpm)
